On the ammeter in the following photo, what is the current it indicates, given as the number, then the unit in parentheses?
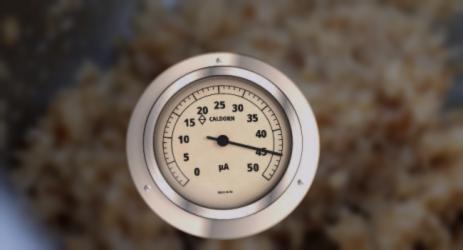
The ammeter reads 45 (µA)
